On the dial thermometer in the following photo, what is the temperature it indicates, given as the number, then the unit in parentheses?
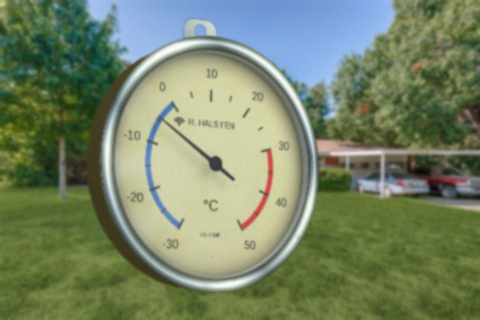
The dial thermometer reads -5 (°C)
